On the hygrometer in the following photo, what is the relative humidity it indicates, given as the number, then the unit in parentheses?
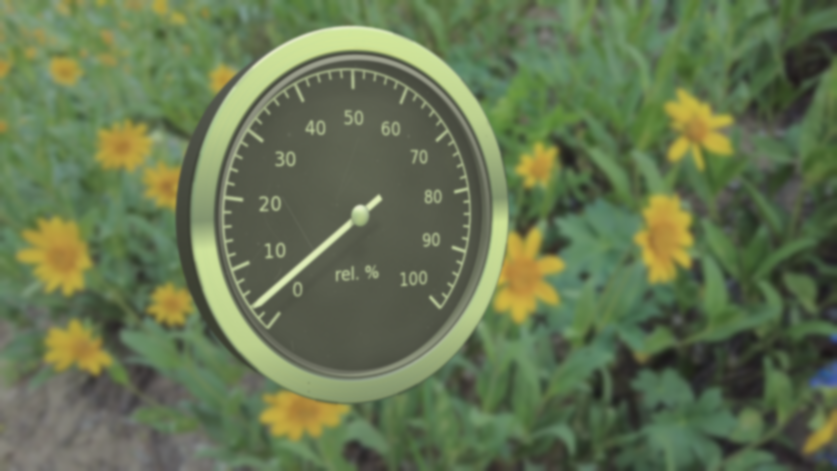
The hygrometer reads 4 (%)
